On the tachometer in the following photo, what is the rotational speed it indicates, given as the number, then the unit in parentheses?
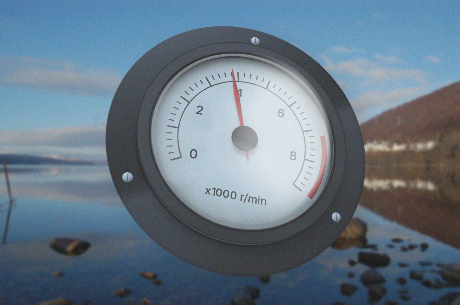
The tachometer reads 3800 (rpm)
